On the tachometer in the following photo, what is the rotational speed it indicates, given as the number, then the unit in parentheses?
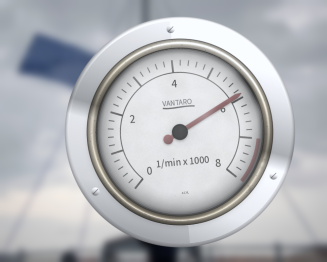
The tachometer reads 5900 (rpm)
